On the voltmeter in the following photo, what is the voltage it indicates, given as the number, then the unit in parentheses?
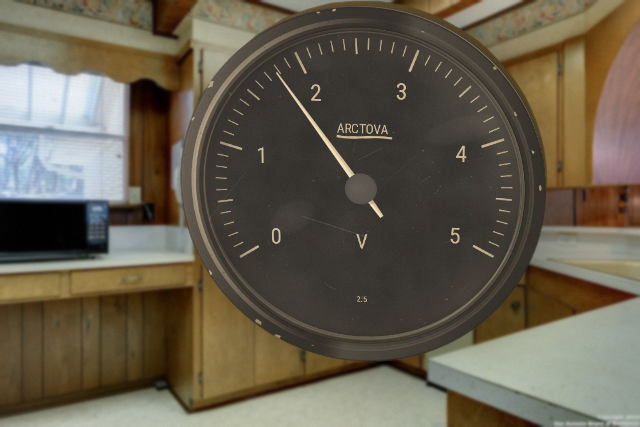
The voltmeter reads 1.8 (V)
